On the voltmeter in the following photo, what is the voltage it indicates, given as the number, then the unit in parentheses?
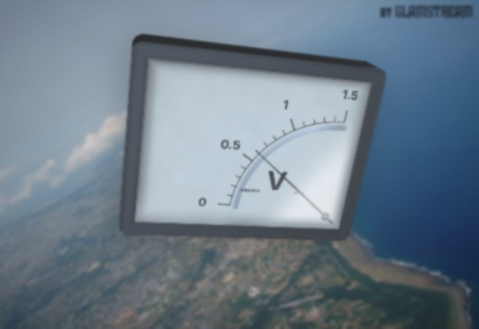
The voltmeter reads 0.6 (V)
